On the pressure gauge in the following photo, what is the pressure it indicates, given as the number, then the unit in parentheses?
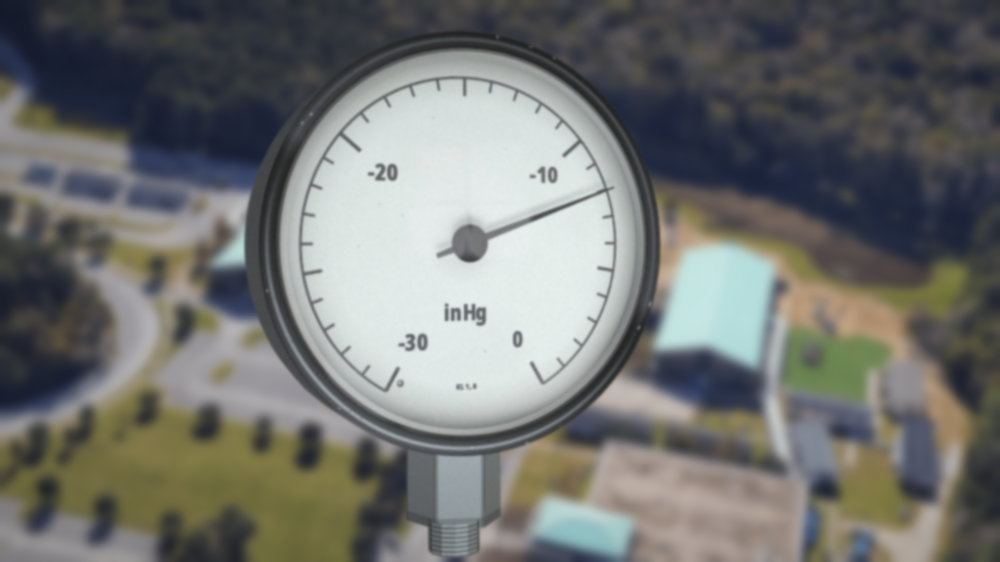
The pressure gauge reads -8 (inHg)
